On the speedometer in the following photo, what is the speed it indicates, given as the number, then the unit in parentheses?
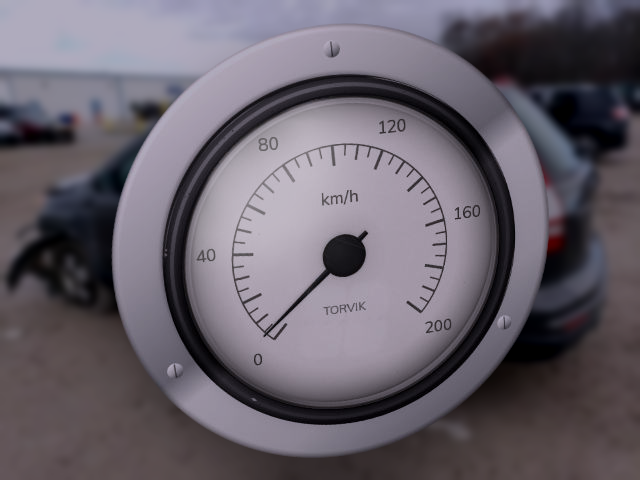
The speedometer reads 5 (km/h)
